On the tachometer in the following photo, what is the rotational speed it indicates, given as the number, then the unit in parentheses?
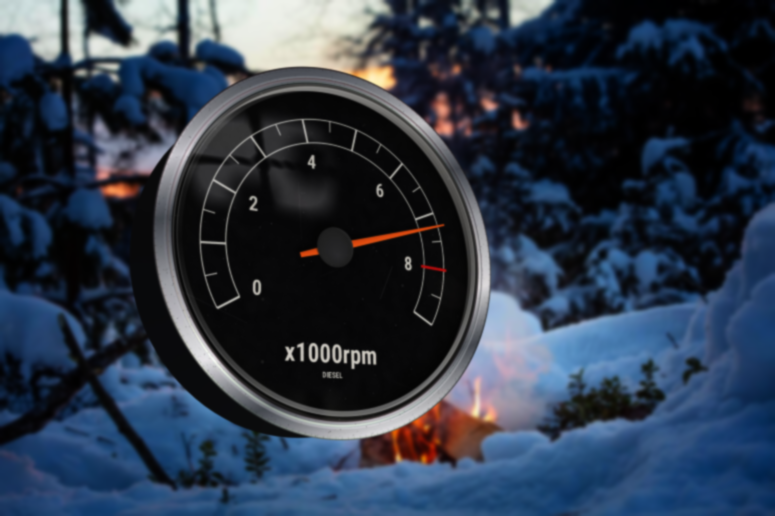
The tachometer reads 7250 (rpm)
